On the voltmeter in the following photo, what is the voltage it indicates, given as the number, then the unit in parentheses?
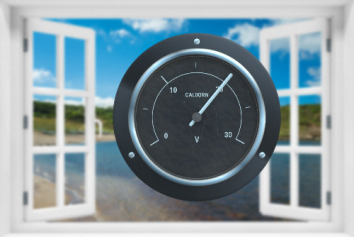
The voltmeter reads 20 (V)
